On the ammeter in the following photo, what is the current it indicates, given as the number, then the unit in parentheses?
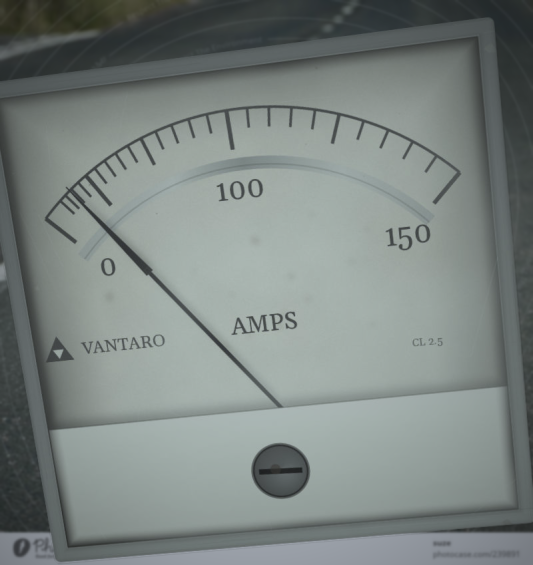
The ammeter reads 40 (A)
